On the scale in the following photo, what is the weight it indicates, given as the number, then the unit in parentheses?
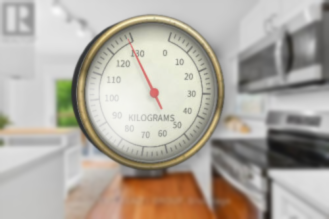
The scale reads 128 (kg)
